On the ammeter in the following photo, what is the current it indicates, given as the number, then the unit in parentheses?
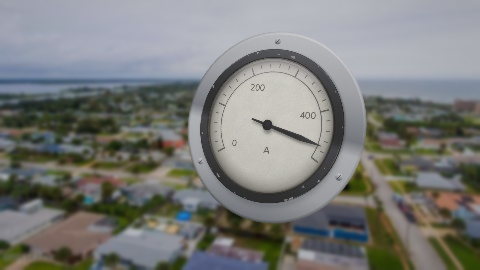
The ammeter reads 470 (A)
